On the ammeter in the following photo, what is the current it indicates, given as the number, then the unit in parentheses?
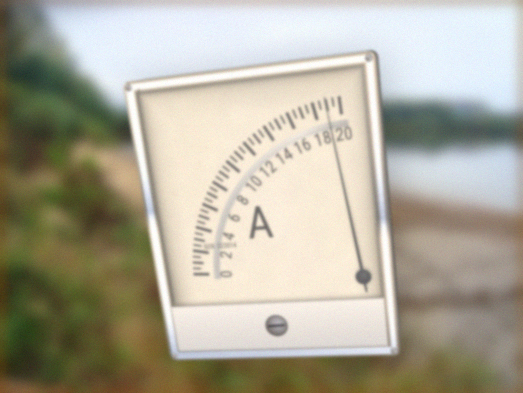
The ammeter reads 19 (A)
